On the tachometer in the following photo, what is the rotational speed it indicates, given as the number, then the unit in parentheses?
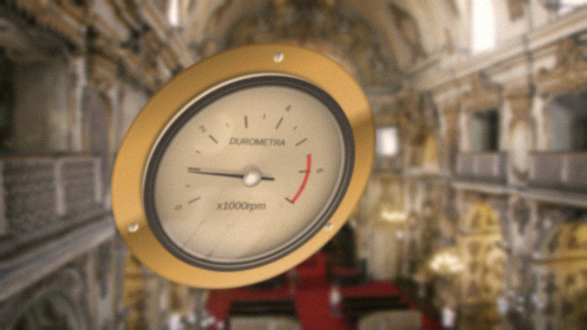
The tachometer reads 1000 (rpm)
